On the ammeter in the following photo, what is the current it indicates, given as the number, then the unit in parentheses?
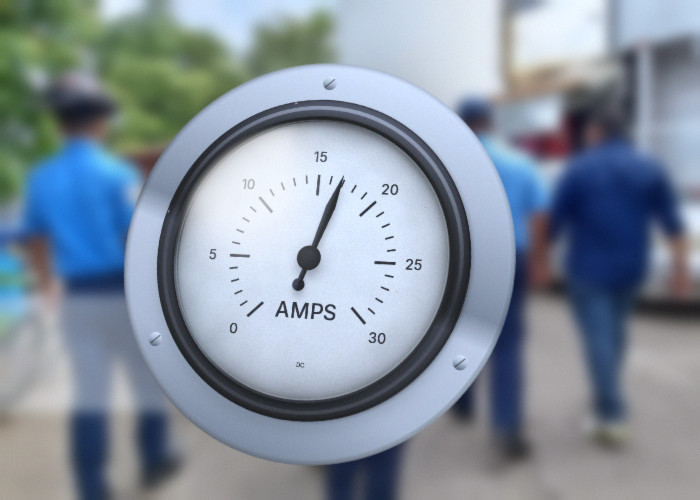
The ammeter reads 17 (A)
